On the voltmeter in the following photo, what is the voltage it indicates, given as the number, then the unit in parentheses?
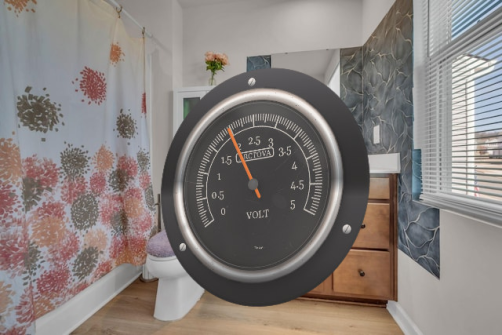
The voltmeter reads 2 (V)
